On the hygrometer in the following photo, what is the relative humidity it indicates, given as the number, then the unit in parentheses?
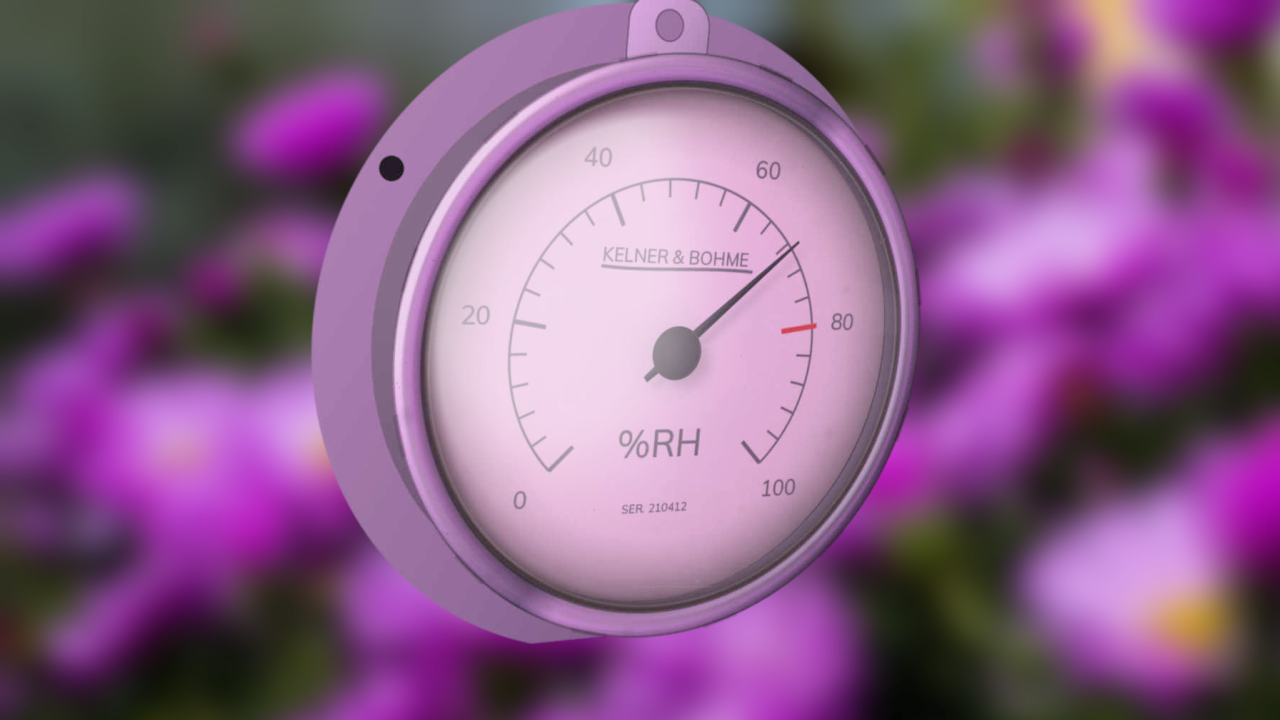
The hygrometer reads 68 (%)
